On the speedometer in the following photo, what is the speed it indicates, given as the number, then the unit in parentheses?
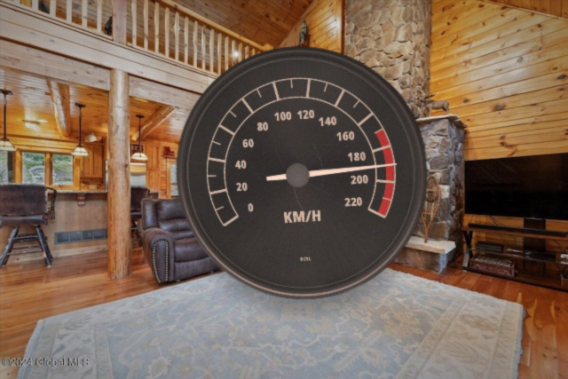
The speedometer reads 190 (km/h)
